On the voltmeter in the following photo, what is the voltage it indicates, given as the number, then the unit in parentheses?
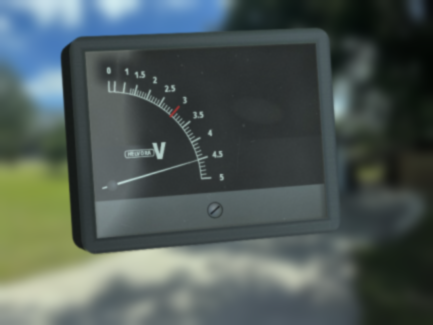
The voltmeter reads 4.5 (V)
